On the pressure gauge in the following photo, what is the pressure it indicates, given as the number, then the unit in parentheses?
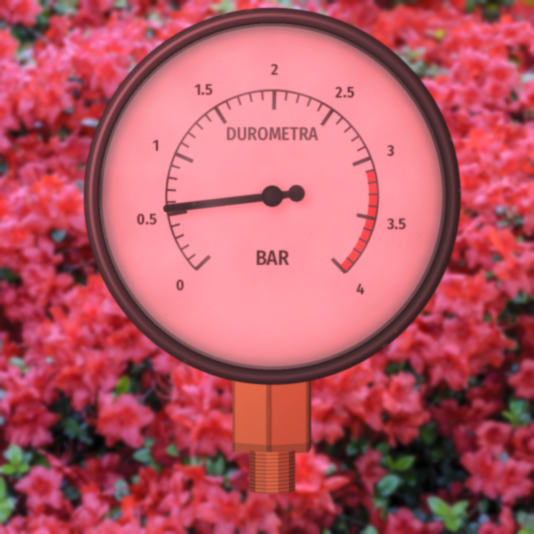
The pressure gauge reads 0.55 (bar)
